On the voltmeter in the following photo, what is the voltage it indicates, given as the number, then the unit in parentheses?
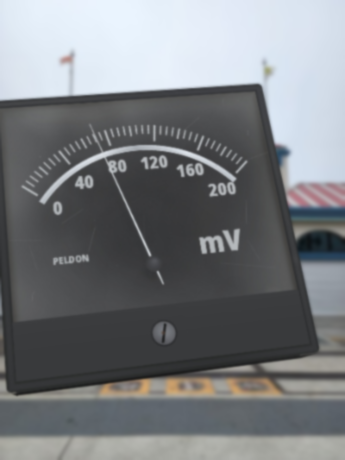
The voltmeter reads 70 (mV)
